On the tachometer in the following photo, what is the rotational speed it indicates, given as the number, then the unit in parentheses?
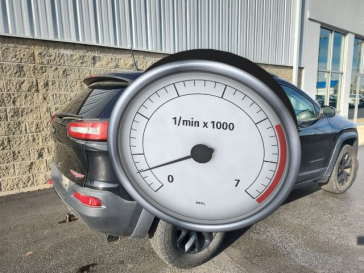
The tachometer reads 600 (rpm)
